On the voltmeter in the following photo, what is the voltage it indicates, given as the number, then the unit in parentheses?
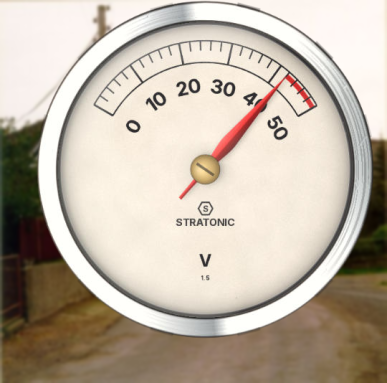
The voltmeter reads 42 (V)
